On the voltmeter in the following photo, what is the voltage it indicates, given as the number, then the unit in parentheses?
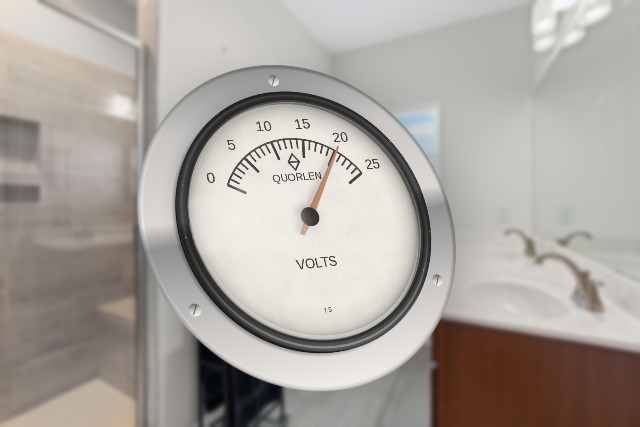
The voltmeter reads 20 (V)
